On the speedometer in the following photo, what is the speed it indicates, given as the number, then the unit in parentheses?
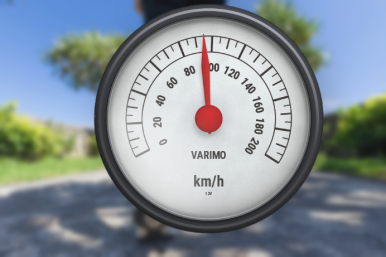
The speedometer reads 95 (km/h)
